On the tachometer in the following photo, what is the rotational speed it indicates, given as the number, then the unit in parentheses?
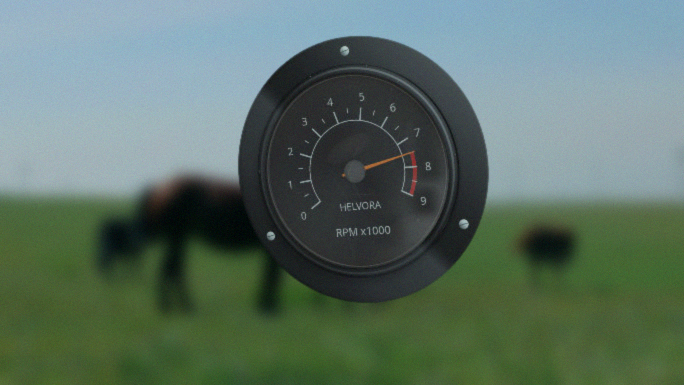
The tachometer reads 7500 (rpm)
